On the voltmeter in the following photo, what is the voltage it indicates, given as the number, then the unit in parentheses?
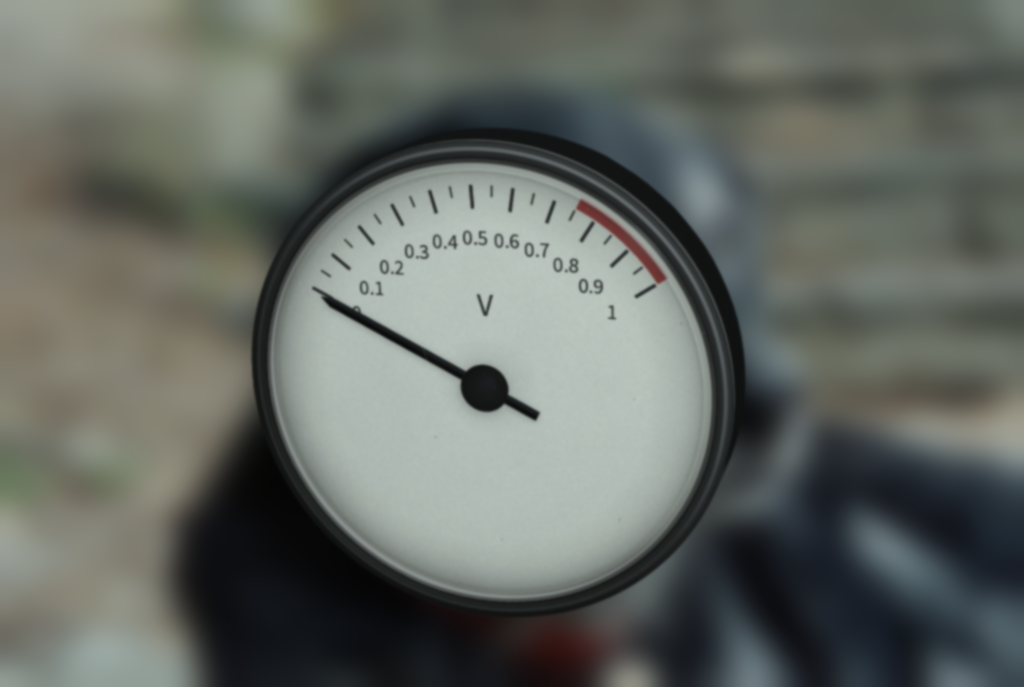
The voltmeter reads 0 (V)
